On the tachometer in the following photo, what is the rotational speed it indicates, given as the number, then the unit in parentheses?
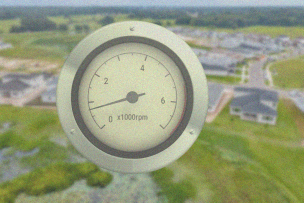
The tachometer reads 750 (rpm)
